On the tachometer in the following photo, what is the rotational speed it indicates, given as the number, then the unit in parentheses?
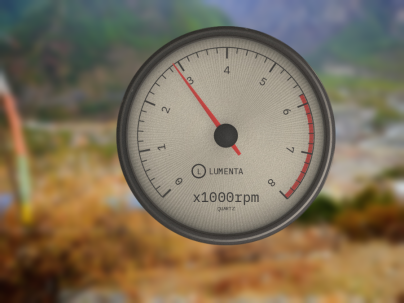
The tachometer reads 2900 (rpm)
